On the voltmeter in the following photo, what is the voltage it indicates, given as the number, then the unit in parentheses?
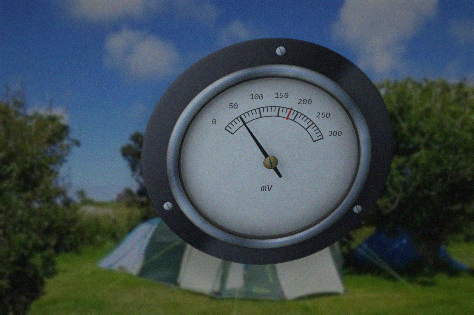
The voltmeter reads 50 (mV)
